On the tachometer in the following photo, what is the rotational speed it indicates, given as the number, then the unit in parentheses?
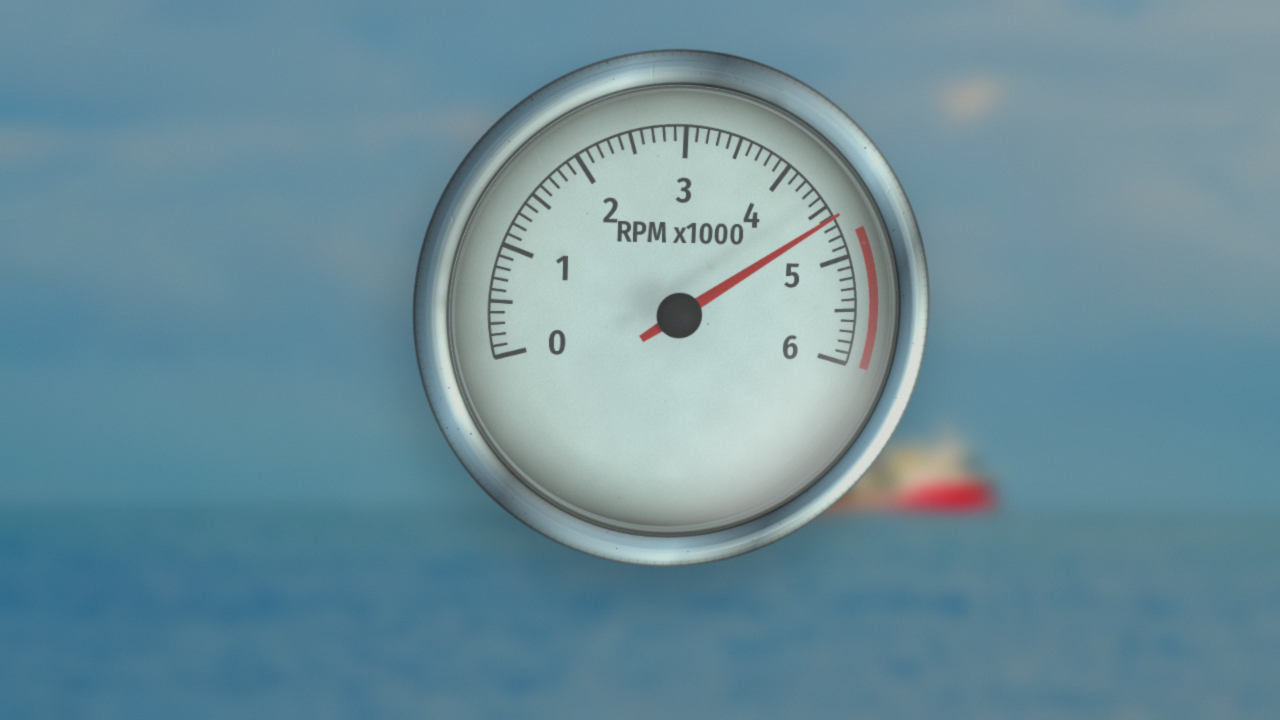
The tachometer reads 4600 (rpm)
